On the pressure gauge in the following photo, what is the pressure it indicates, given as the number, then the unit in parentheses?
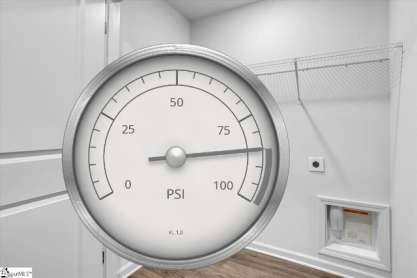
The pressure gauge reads 85 (psi)
